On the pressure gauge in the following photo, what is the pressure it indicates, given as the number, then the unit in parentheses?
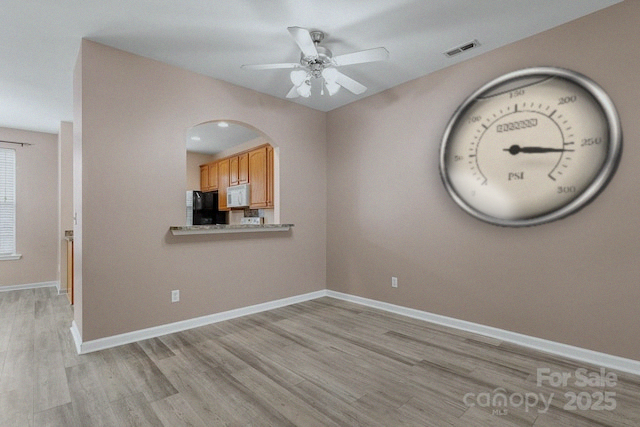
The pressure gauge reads 260 (psi)
